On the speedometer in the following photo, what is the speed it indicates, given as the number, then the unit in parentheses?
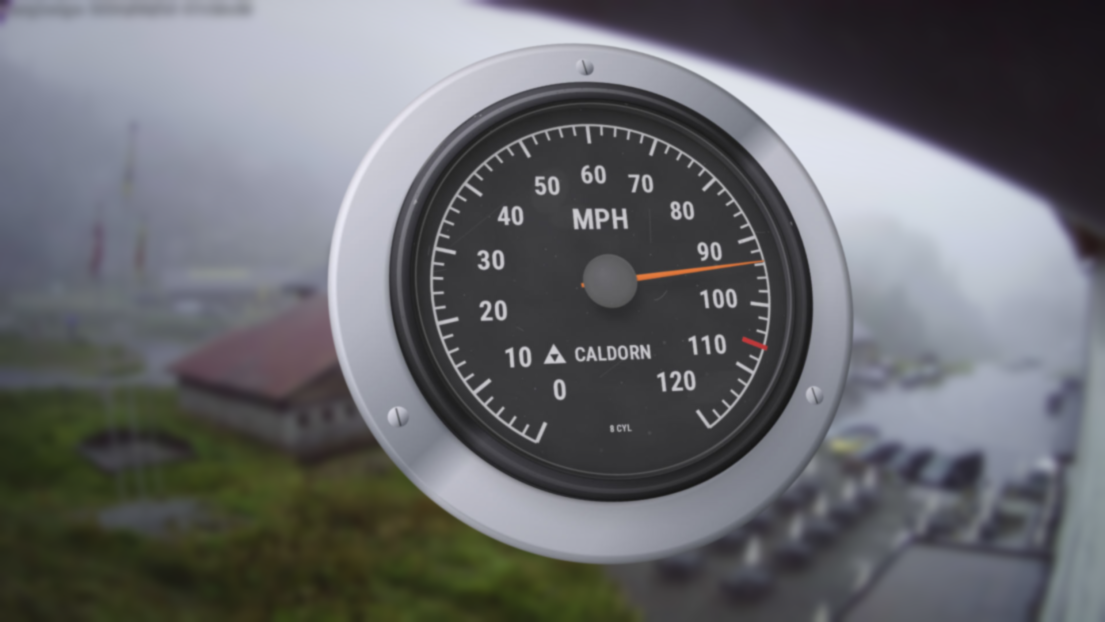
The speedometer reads 94 (mph)
